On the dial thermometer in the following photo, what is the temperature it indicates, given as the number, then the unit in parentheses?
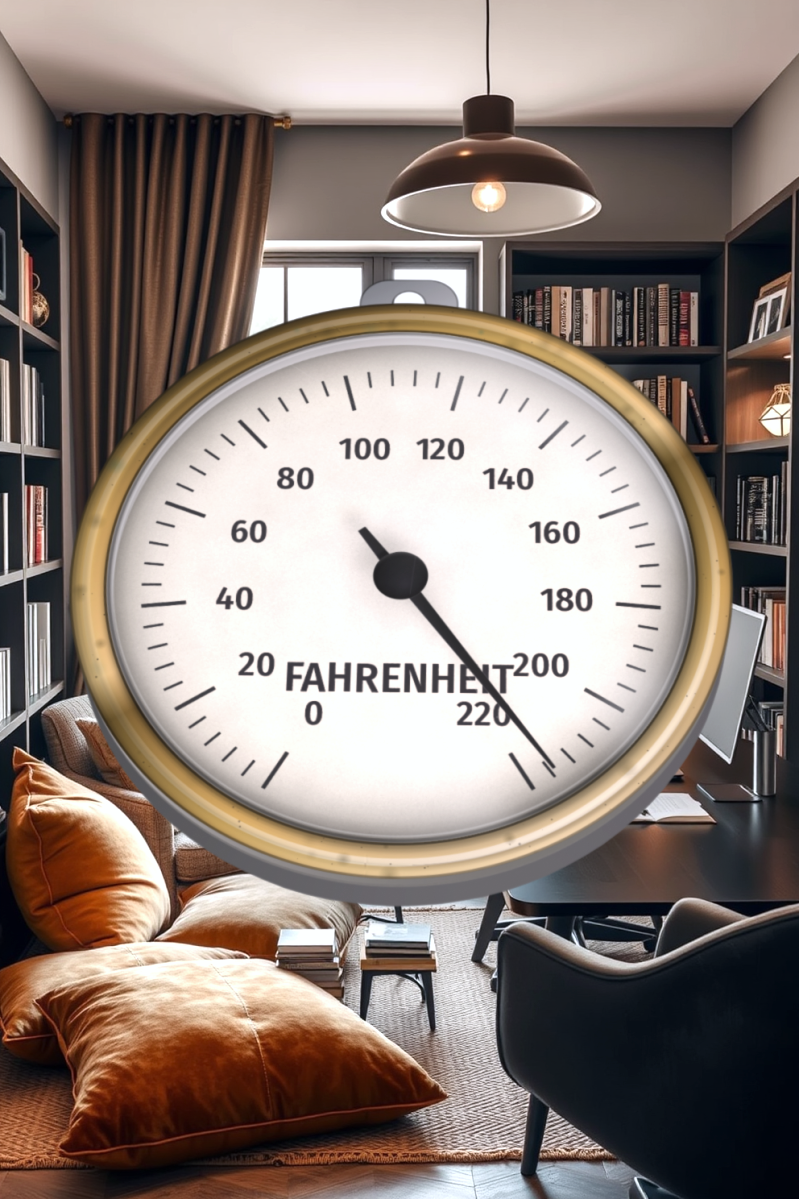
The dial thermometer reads 216 (°F)
